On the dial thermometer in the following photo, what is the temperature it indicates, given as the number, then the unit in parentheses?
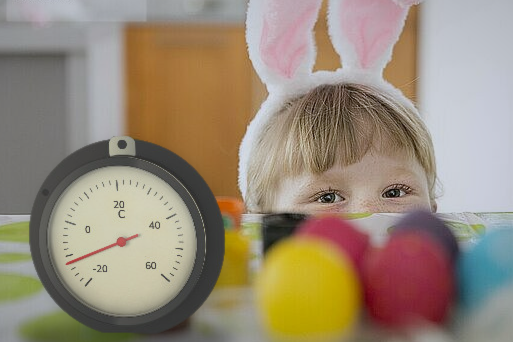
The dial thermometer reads -12 (°C)
